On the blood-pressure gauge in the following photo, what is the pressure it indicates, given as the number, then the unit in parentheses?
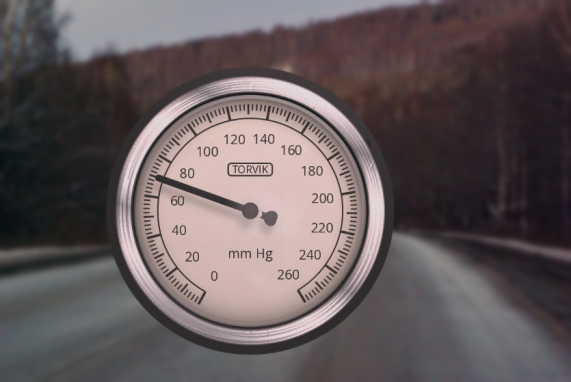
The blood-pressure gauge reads 70 (mmHg)
